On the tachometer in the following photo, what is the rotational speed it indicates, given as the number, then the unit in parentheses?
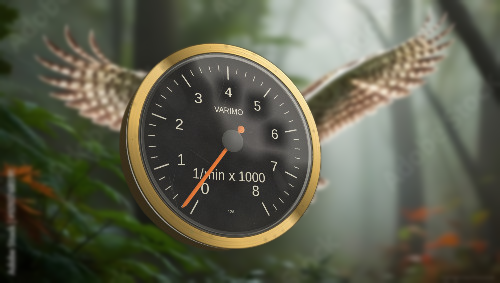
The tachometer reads 200 (rpm)
